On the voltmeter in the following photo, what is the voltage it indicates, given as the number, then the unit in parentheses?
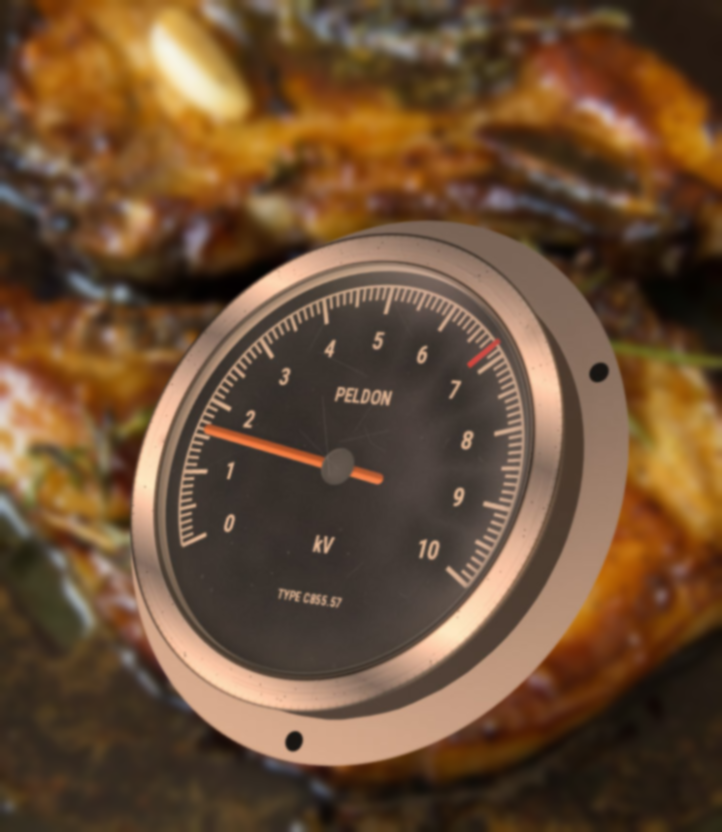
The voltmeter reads 1.6 (kV)
